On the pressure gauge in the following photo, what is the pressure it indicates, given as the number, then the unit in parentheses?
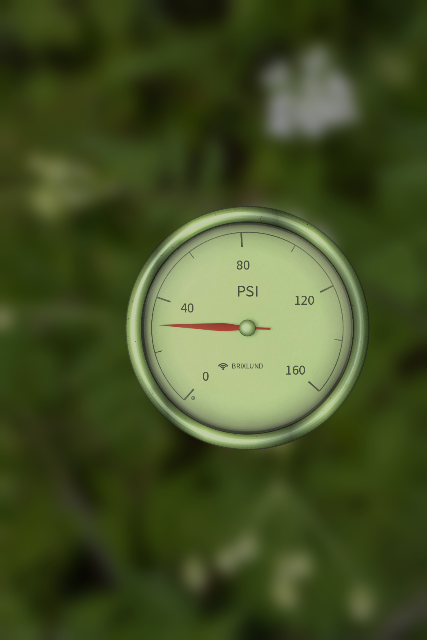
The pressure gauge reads 30 (psi)
